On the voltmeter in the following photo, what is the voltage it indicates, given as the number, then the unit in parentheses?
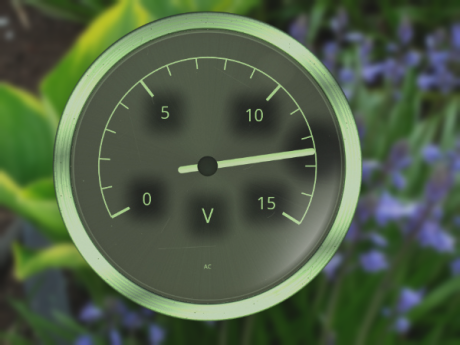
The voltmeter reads 12.5 (V)
